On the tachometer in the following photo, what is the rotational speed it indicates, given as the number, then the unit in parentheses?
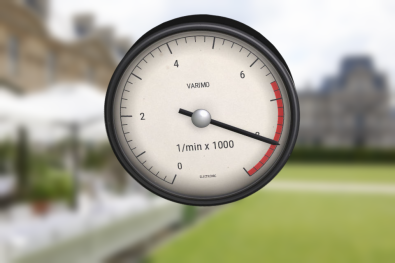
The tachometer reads 8000 (rpm)
